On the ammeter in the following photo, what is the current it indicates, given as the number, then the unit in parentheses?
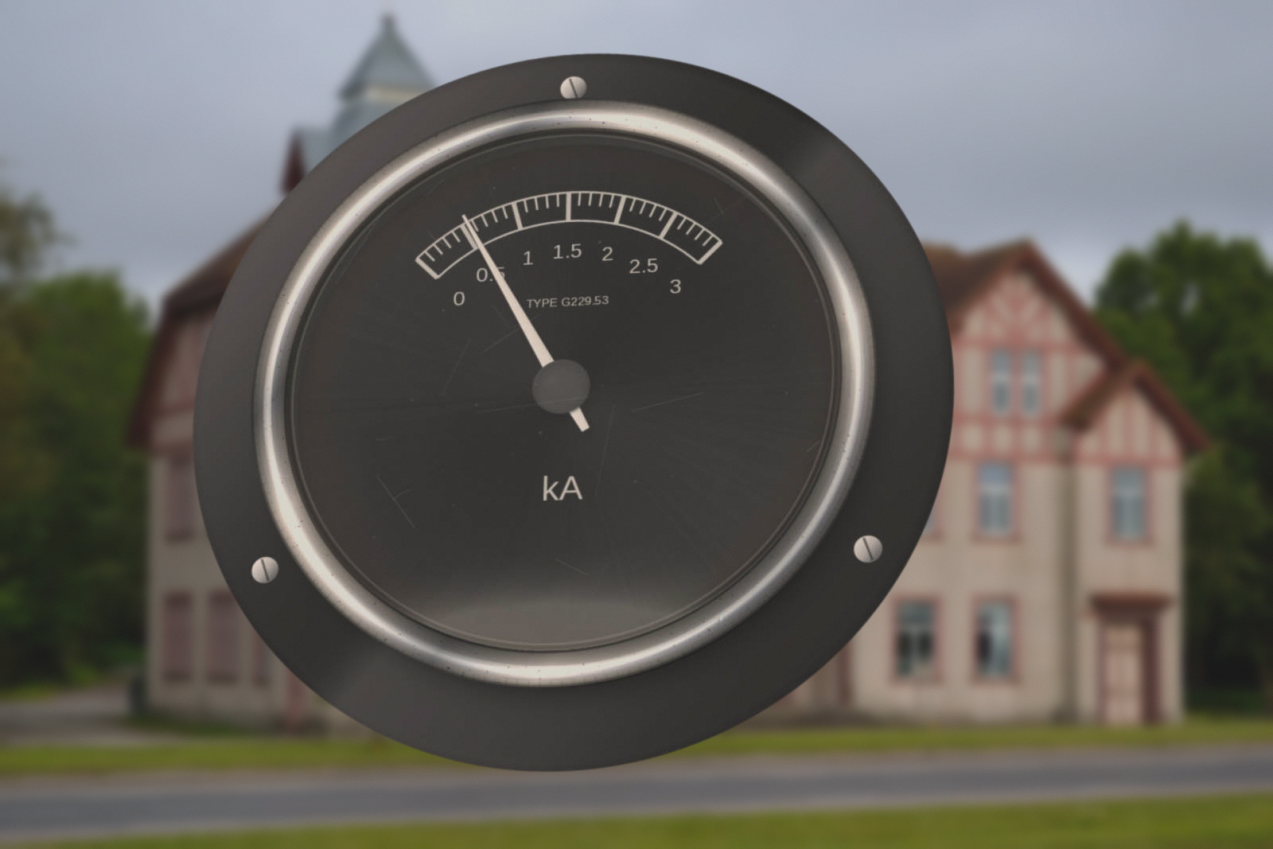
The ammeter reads 0.55 (kA)
